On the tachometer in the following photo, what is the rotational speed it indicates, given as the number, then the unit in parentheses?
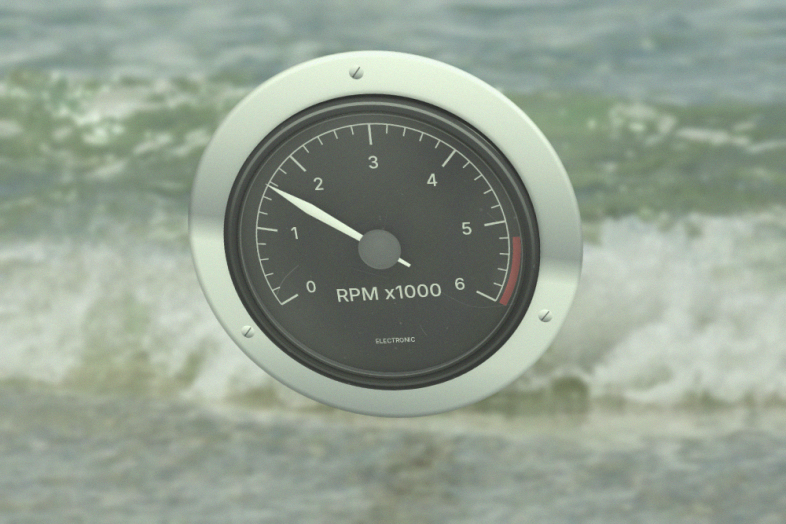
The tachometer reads 1600 (rpm)
